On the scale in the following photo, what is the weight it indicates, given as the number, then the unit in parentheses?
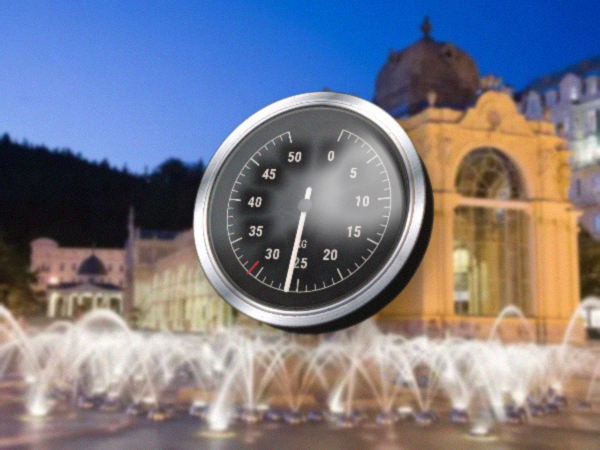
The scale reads 26 (kg)
